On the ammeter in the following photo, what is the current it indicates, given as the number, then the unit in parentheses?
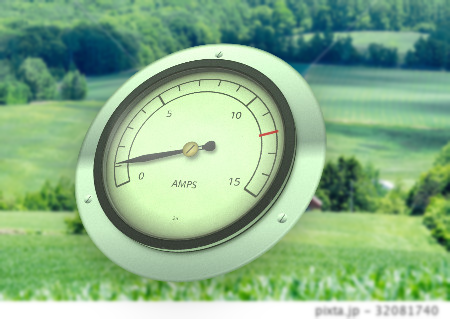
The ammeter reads 1 (A)
